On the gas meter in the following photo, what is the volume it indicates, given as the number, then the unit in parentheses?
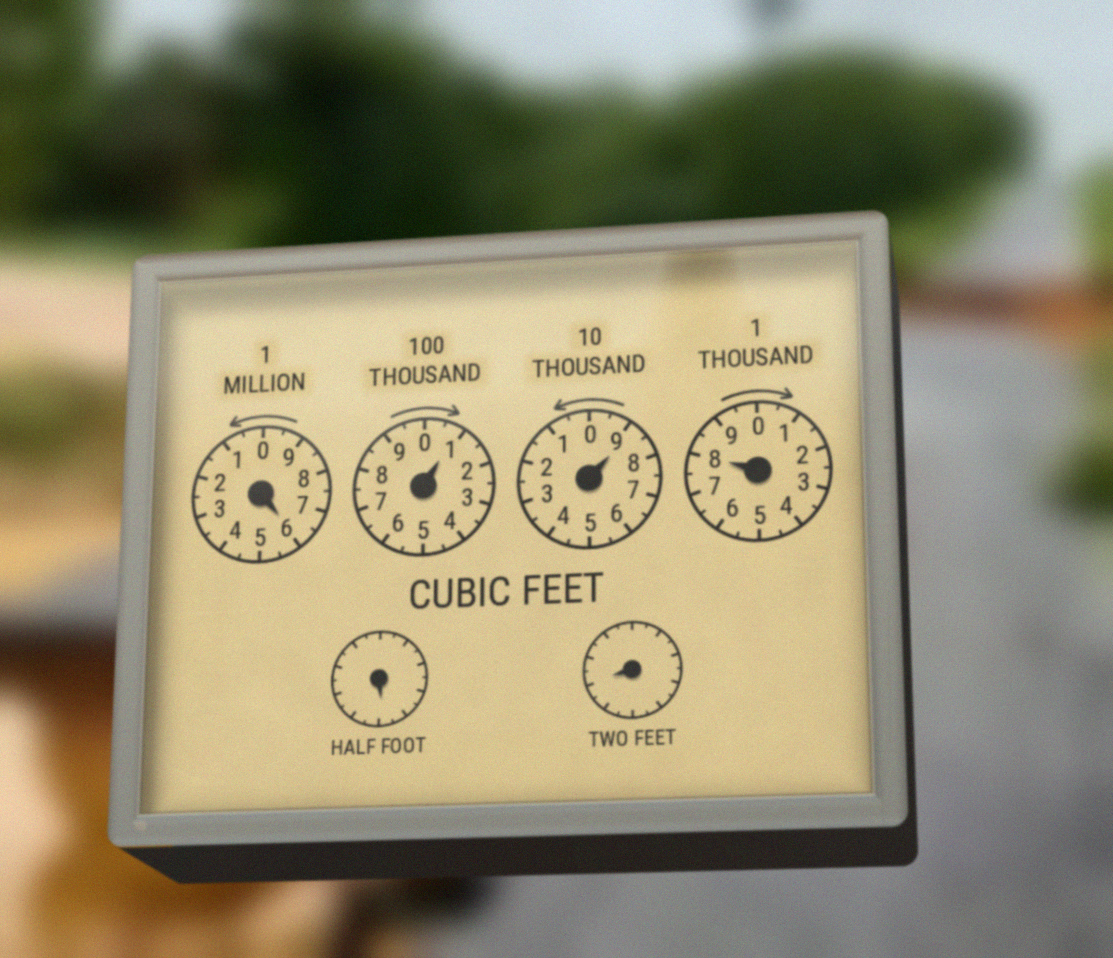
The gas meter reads 608800 (ft³)
